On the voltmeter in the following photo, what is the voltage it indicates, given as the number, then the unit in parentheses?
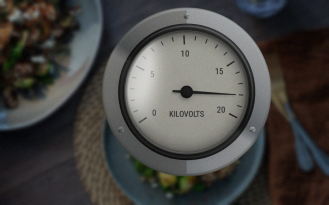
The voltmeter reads 18 (kV)
